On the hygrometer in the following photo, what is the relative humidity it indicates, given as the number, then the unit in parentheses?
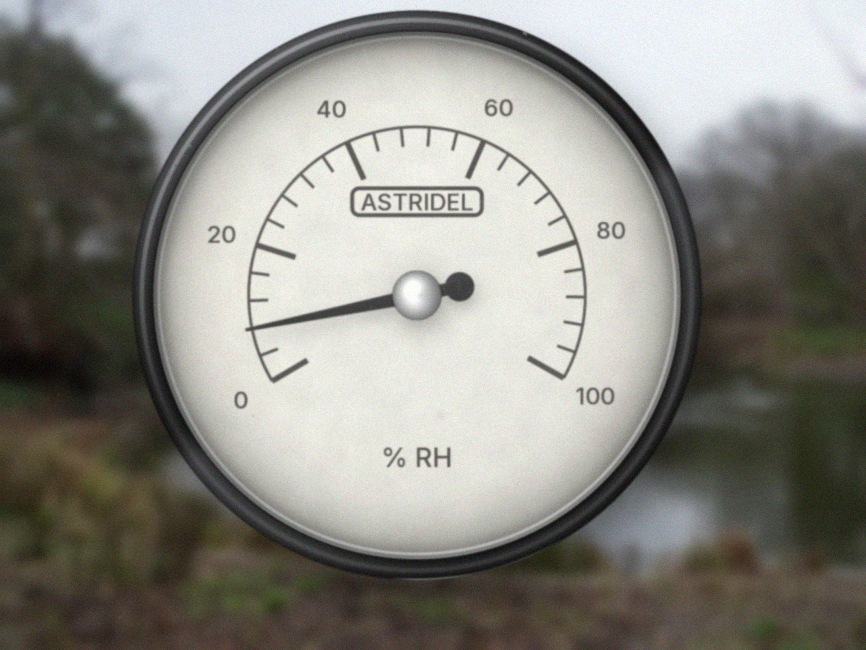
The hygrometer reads 8 (%)
